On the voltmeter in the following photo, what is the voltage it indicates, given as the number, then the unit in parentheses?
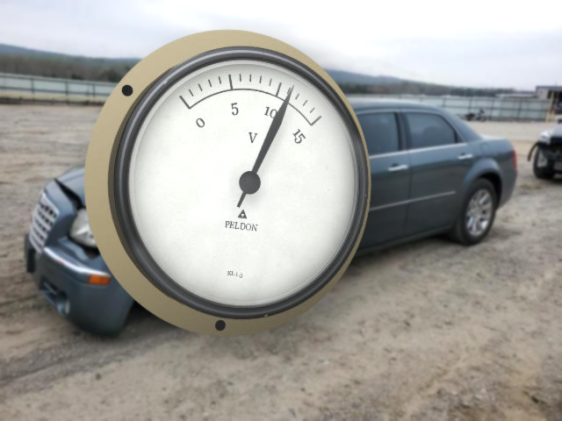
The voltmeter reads 11 (V)
